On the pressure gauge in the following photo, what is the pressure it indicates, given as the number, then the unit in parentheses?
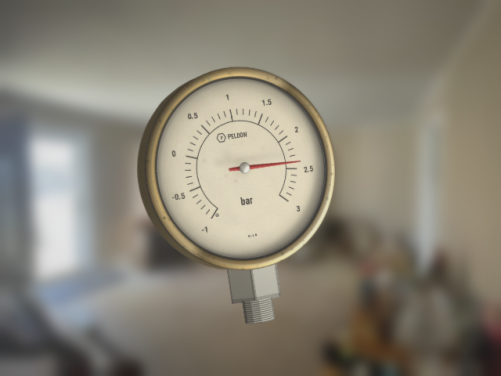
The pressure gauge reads 2.4 (bar)
